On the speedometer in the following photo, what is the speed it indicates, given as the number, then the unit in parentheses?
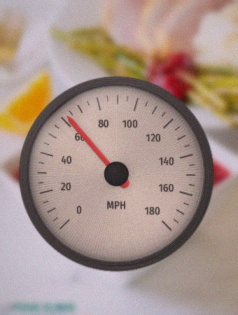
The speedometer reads 62.5 (mph)
